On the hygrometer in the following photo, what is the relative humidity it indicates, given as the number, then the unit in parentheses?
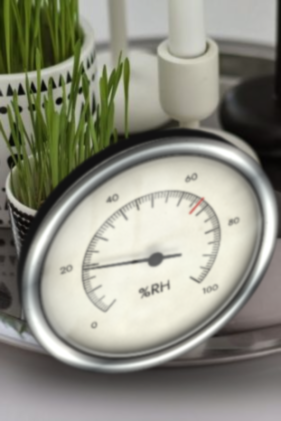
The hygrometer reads 20 (%)
